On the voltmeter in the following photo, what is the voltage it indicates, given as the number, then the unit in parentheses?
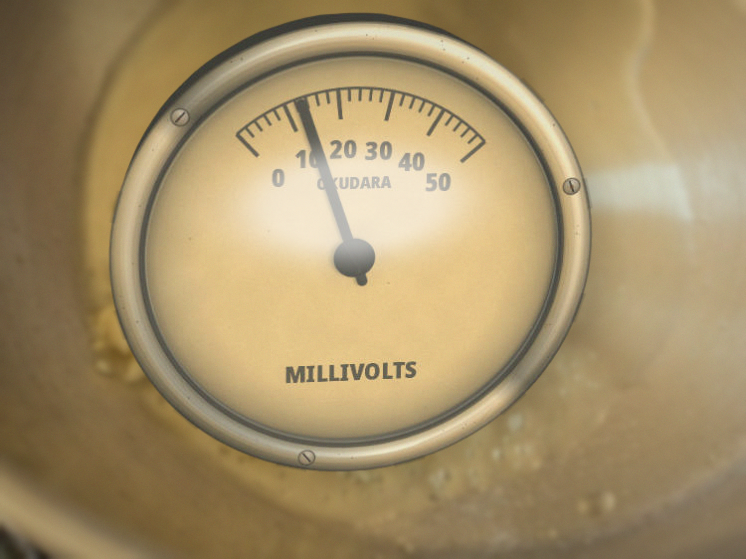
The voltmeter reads 13 (mV)
